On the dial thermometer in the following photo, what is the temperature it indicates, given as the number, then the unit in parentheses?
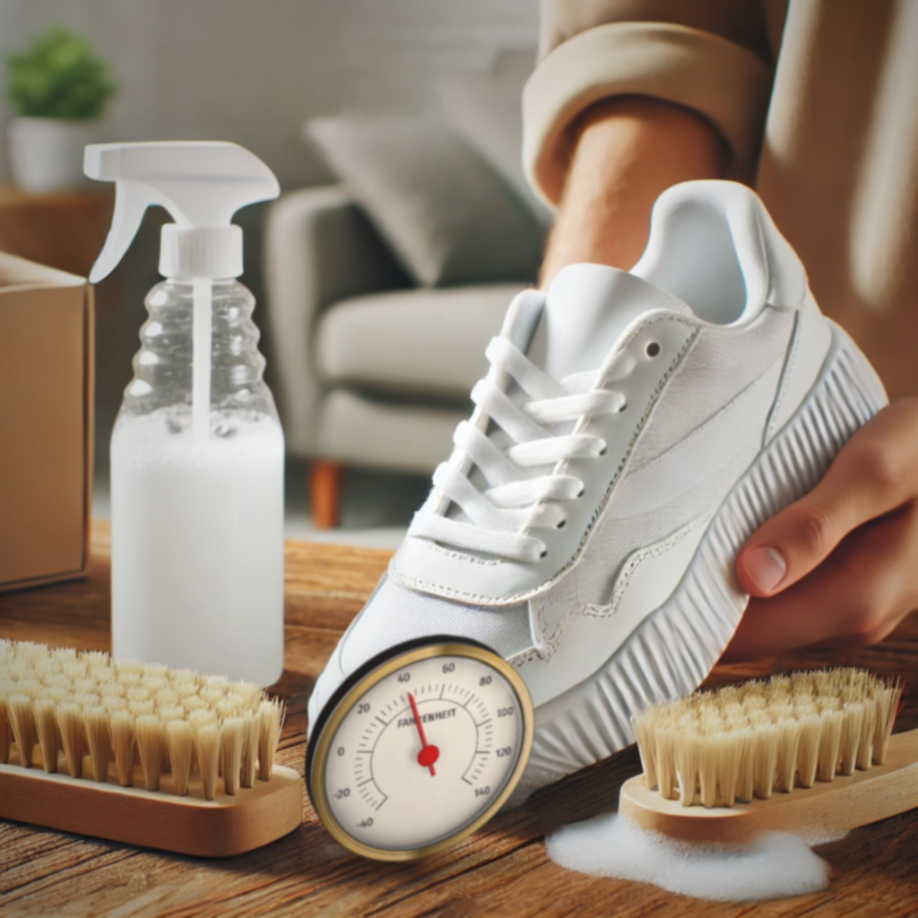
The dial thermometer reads 40 (°F)
